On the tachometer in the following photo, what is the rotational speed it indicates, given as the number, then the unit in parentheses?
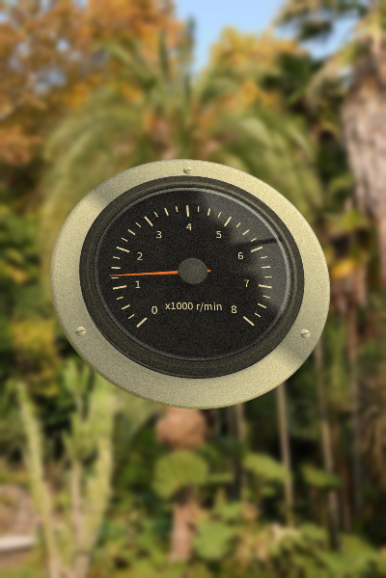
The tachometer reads 1250 (rpm)
